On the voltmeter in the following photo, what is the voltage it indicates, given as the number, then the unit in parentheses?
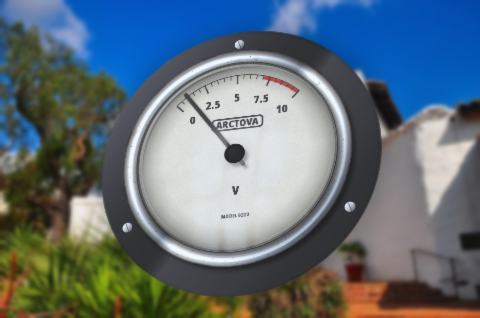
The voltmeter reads 1 (V)
